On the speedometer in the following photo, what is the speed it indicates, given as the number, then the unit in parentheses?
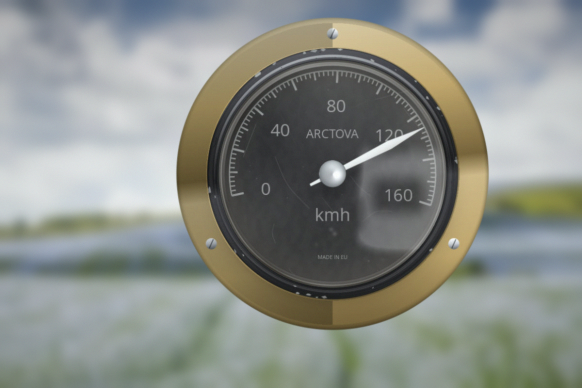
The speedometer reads 126 (km/h)
